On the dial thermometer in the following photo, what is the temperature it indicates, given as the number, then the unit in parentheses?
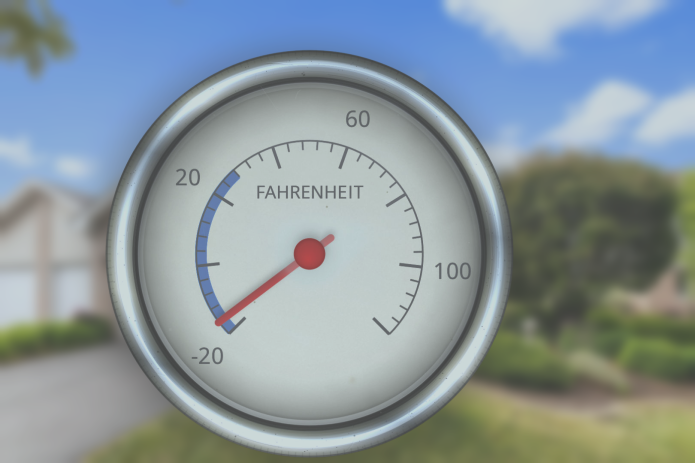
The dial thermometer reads -16 (°F)
